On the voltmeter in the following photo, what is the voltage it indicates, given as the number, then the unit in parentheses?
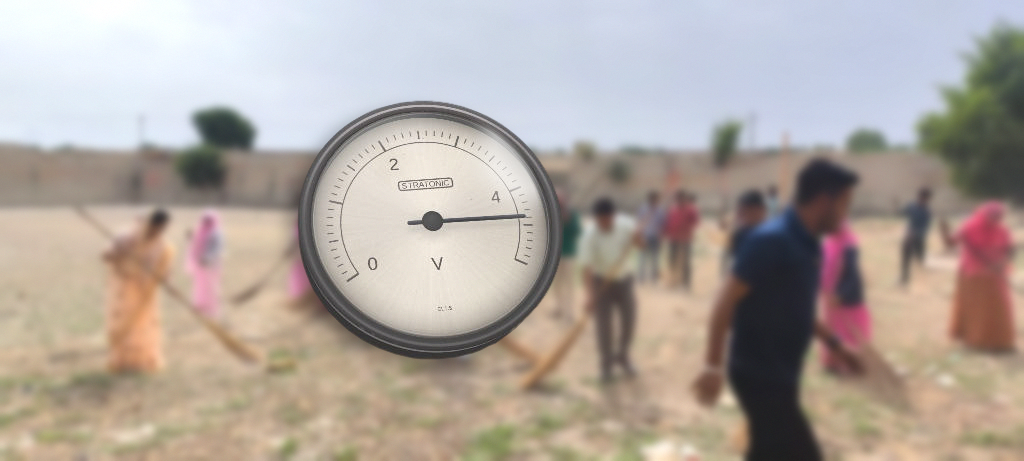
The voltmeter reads 4.4 (V)
